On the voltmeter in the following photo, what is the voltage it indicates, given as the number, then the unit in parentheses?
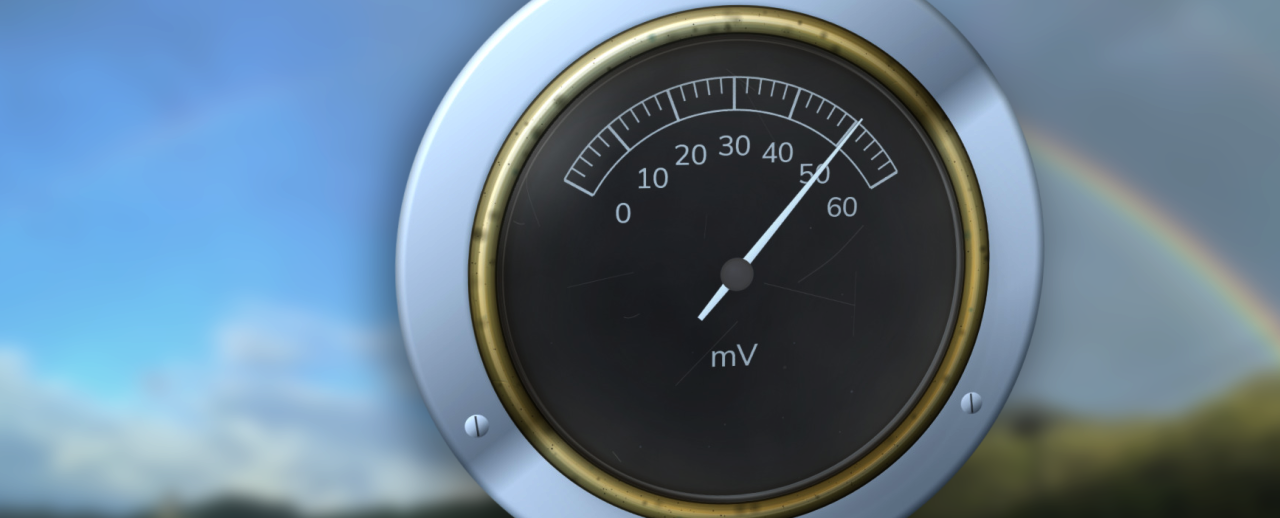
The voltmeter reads 50 (mV)
